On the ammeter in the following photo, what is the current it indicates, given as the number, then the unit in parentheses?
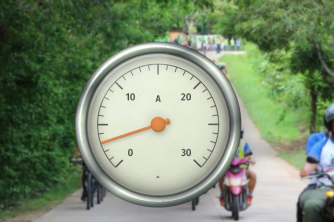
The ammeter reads 3 (A)
